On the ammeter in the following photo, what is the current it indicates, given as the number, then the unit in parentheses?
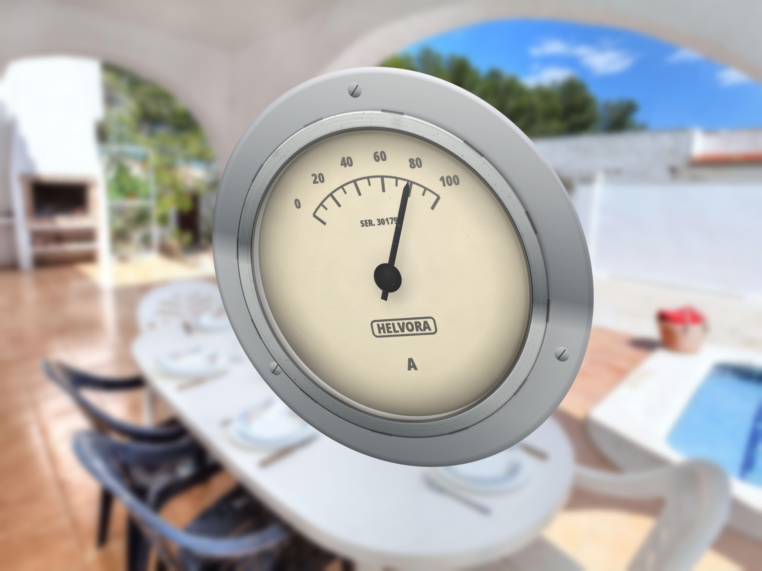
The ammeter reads 80 (A)
